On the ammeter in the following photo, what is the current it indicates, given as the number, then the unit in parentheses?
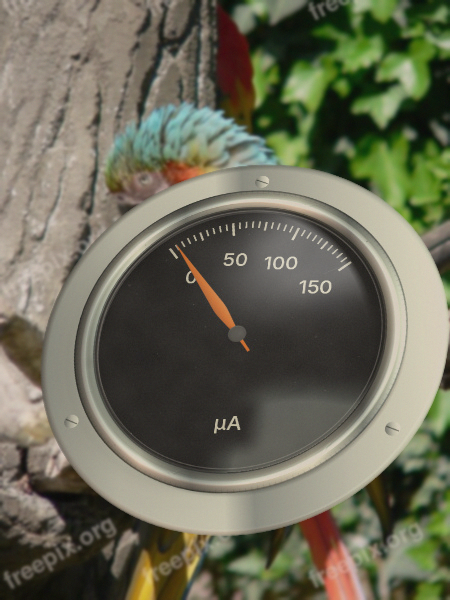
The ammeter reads 5 (µA)
